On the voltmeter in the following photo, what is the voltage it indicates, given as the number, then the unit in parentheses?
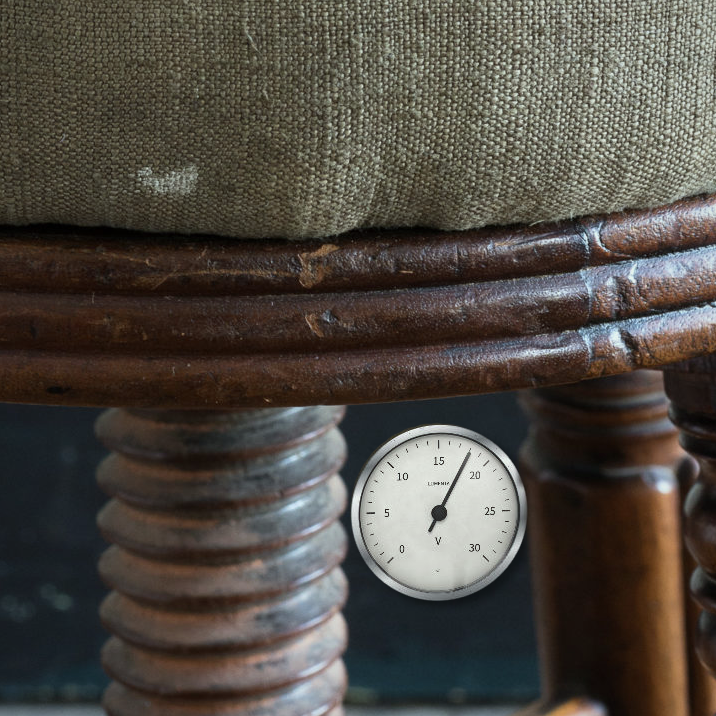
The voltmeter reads 18 (V)
